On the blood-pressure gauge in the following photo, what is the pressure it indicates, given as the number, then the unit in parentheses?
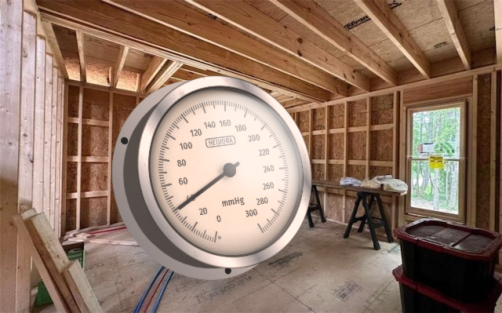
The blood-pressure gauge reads 40 (mmHg)
